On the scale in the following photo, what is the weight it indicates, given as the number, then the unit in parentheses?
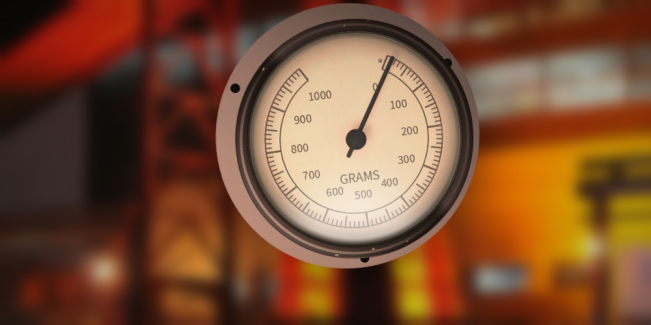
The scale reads 10 (g)
